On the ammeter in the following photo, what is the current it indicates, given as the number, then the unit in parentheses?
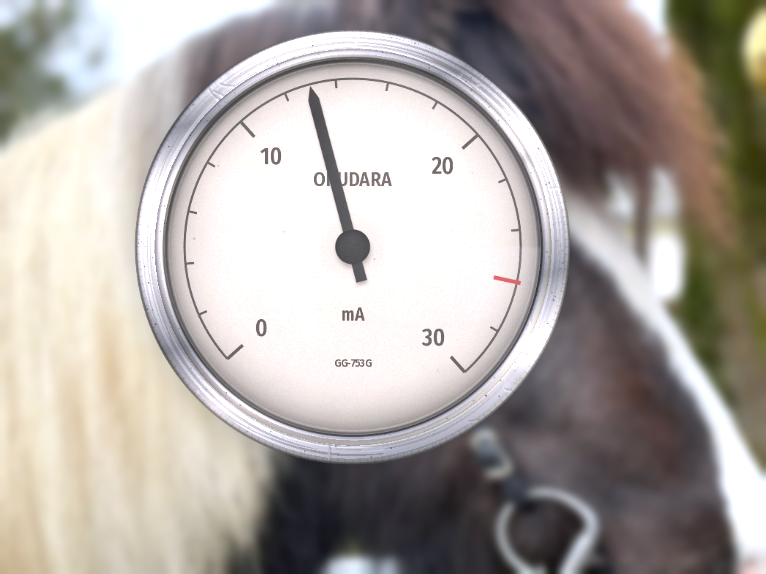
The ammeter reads 13 (mA)
